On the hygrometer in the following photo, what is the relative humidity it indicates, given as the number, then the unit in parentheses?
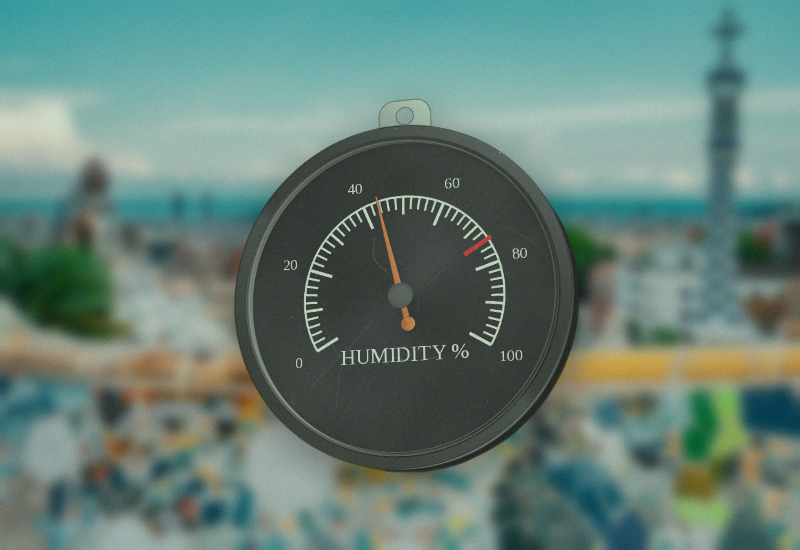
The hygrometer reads 44 (%)
